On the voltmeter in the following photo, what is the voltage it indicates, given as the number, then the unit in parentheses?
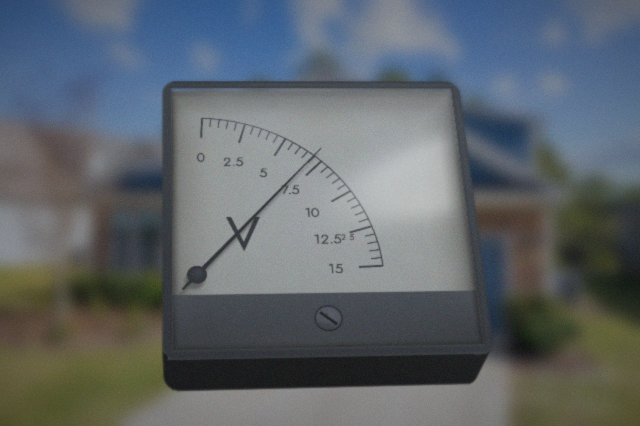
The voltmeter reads 7 (V)
